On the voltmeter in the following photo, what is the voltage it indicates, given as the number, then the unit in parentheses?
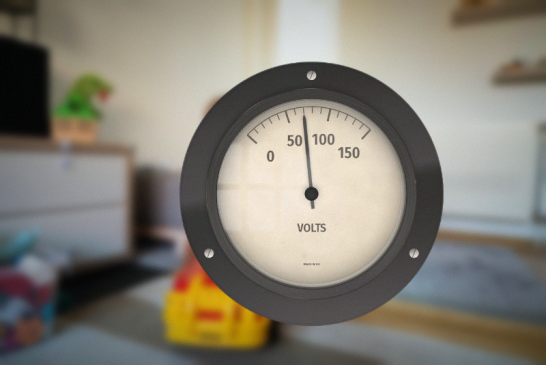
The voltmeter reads 70 (V)
